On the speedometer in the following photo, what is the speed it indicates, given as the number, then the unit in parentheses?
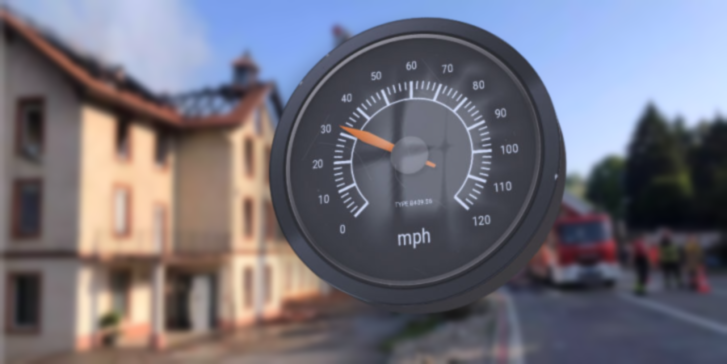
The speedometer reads 32 (mph)
